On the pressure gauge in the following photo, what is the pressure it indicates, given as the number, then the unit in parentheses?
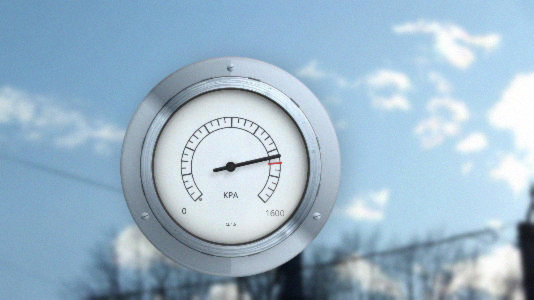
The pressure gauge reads 1250 (kPa)
